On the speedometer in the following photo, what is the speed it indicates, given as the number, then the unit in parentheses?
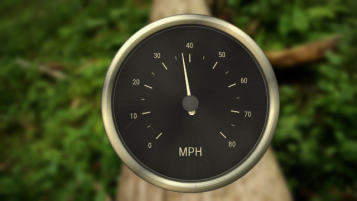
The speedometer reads 37.5 (mph)
